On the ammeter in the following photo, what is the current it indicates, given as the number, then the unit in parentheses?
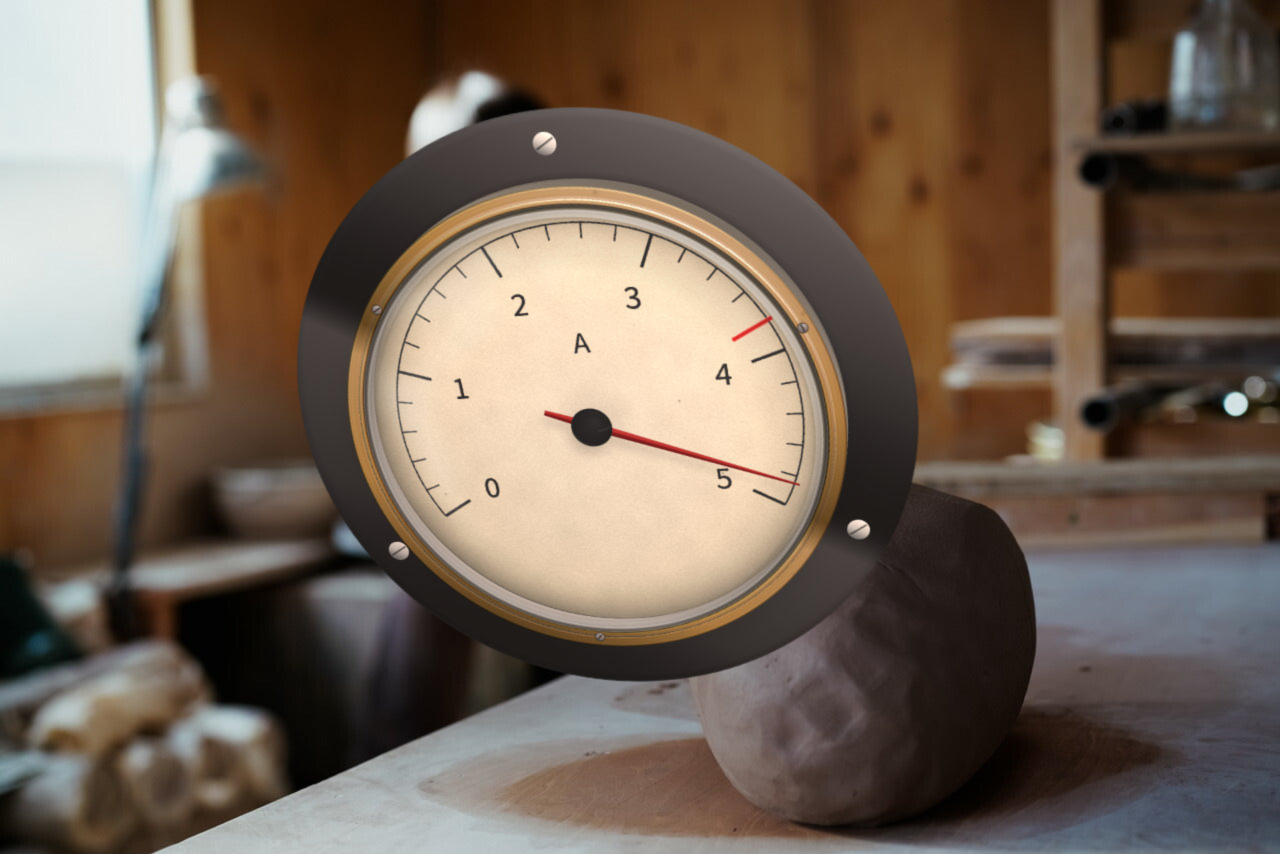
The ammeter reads 4.8 (A)
